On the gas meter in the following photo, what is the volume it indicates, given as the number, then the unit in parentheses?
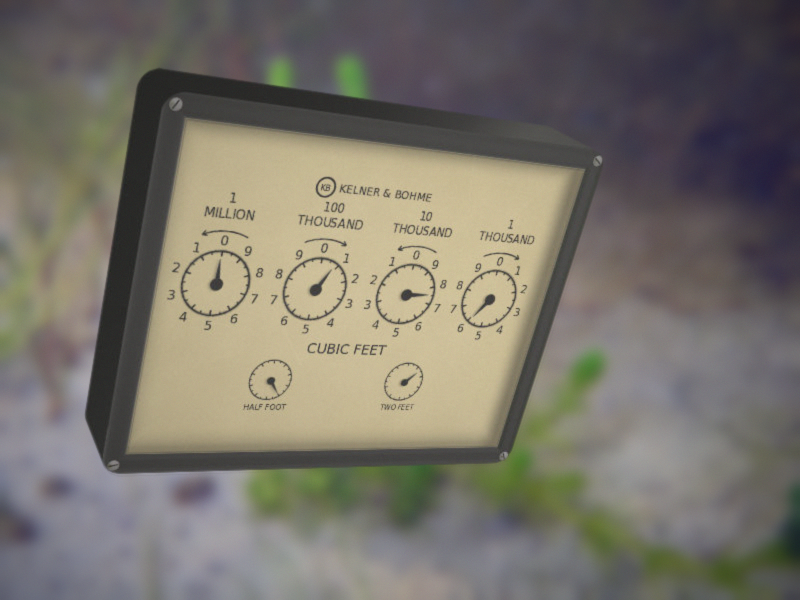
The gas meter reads 7600 (ft³)
